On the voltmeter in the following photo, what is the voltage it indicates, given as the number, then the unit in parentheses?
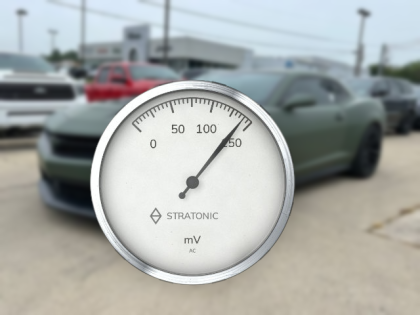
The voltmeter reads 140 (mV)
